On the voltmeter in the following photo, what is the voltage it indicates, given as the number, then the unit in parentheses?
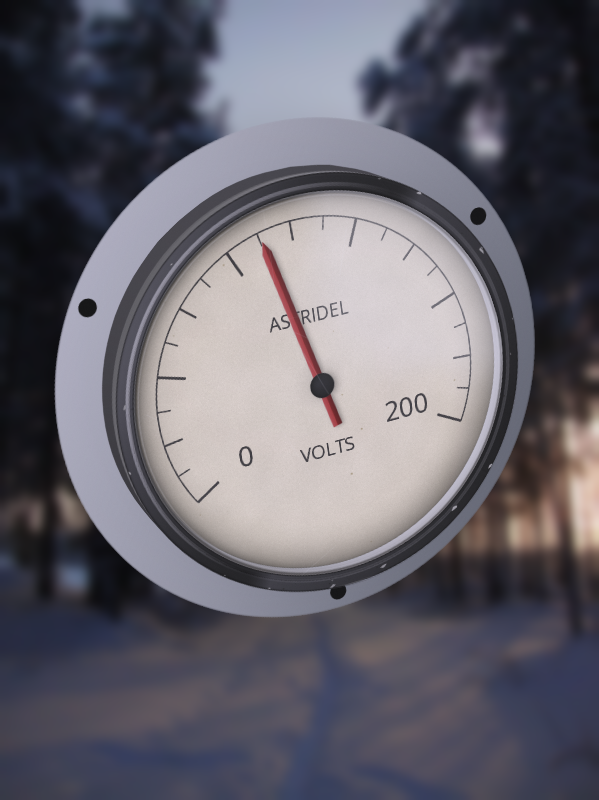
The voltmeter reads 90 (V)
